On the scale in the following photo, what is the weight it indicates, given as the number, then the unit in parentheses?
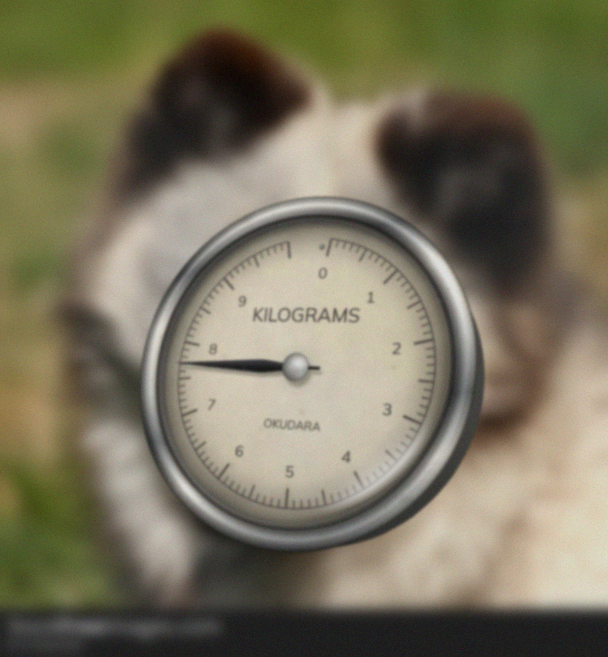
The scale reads 7.7 (kg)
